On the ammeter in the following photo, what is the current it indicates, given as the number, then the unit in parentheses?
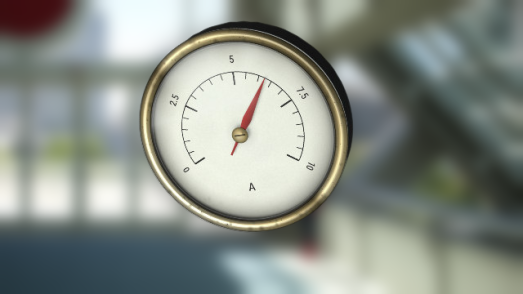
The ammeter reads 6.25 (A)
